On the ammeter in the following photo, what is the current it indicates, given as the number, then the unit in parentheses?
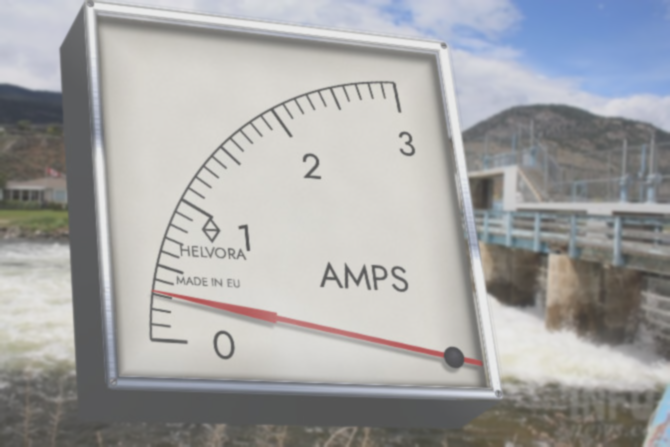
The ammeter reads 0.3 (A)
